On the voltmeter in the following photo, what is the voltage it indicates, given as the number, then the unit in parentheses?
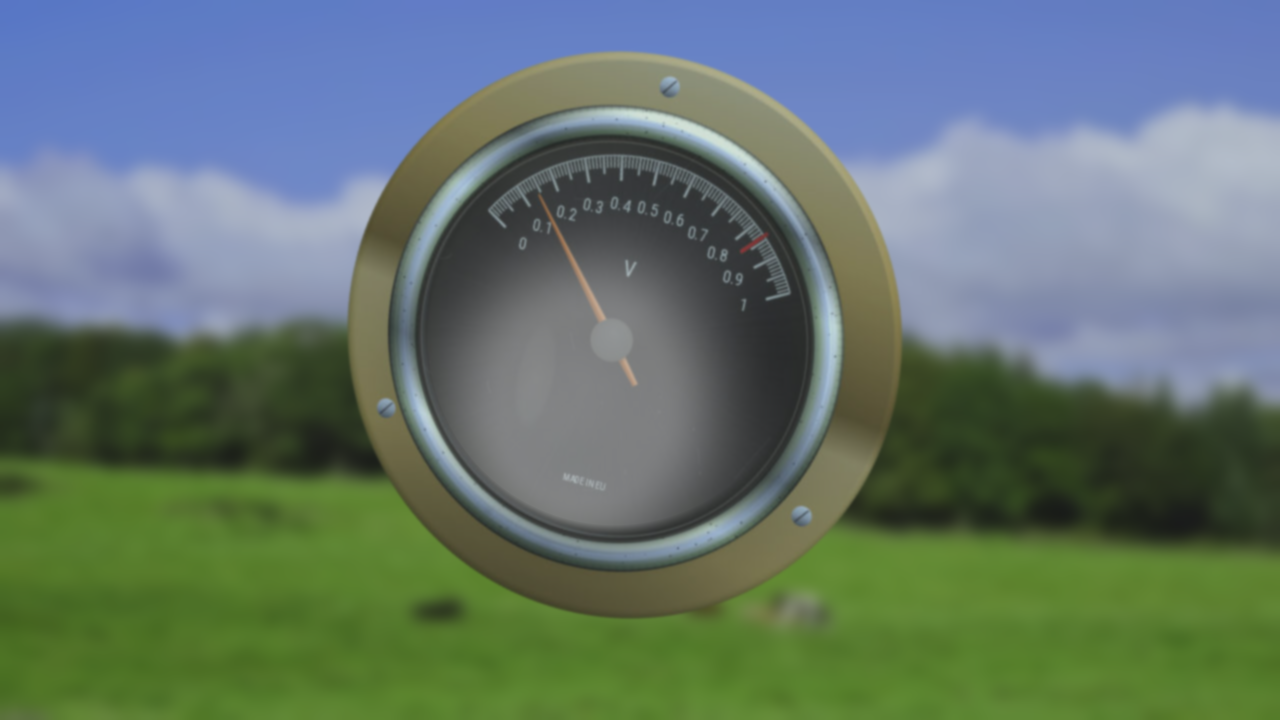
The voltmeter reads 0.15 (V)
